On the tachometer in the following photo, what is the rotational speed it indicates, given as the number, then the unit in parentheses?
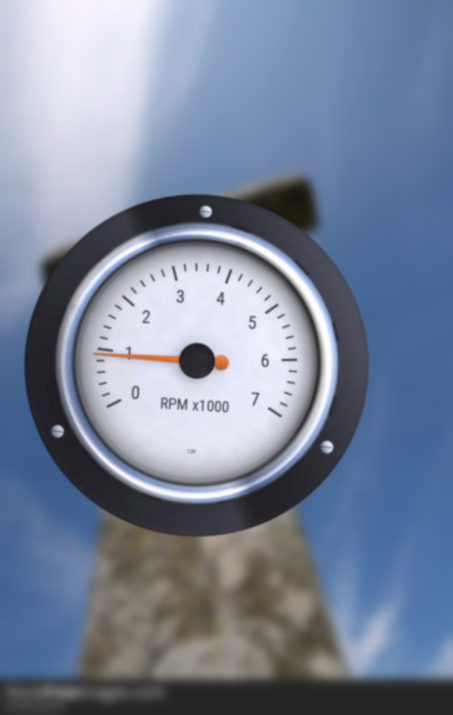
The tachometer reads 900 (rpm)
